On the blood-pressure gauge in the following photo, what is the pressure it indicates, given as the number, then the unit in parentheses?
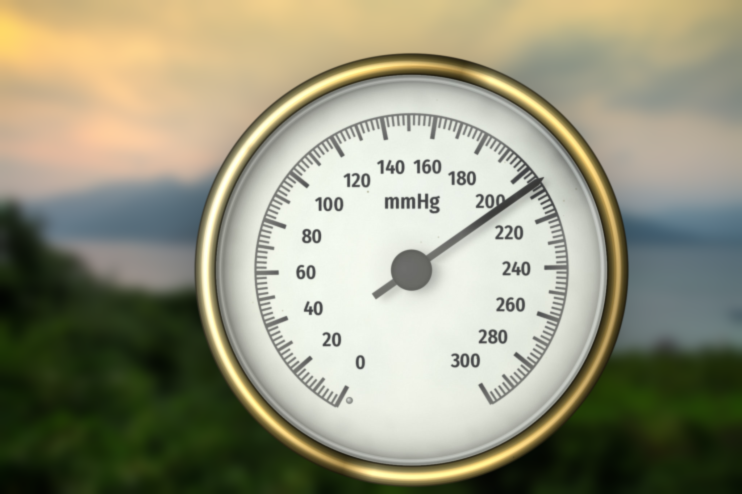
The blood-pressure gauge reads 206 (mmHg)
